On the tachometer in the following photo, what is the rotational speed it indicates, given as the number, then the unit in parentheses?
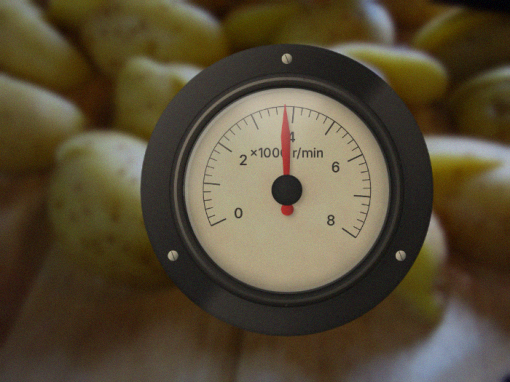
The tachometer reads 3800 (rpm)
